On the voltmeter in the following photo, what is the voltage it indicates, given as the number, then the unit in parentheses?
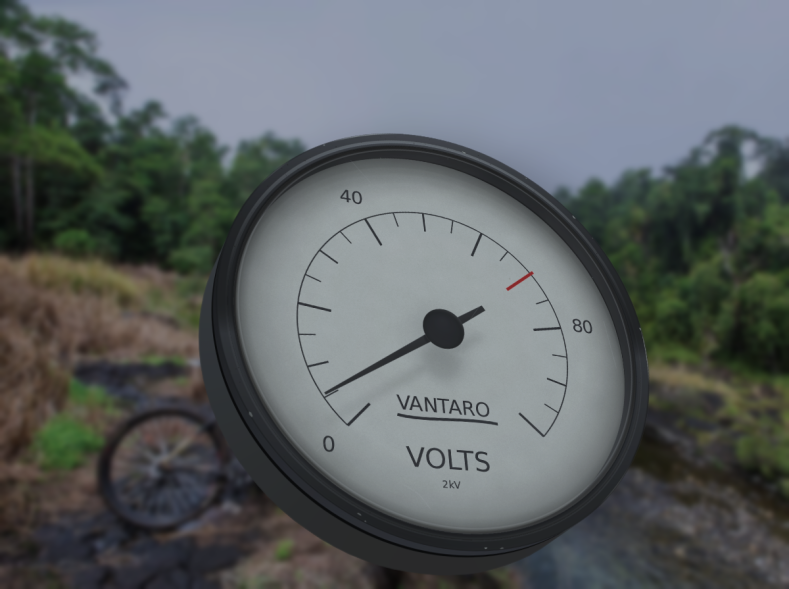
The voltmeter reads 5 (V)
